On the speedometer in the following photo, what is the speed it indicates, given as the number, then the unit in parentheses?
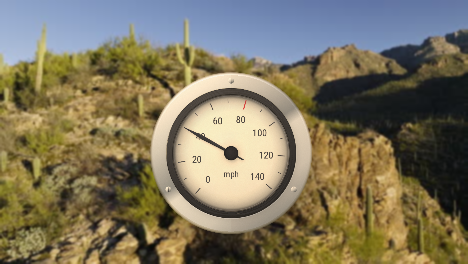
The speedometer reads 40 (mph)
